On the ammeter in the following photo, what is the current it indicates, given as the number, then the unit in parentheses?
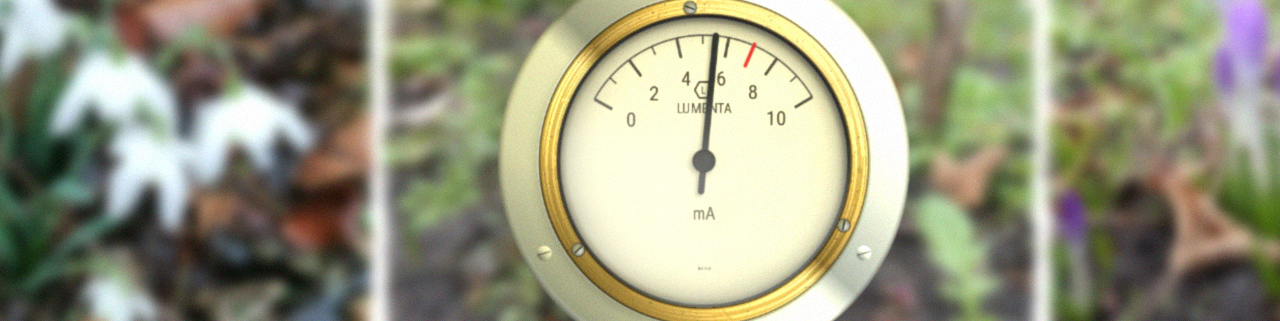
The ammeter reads 5.5 (mA)
